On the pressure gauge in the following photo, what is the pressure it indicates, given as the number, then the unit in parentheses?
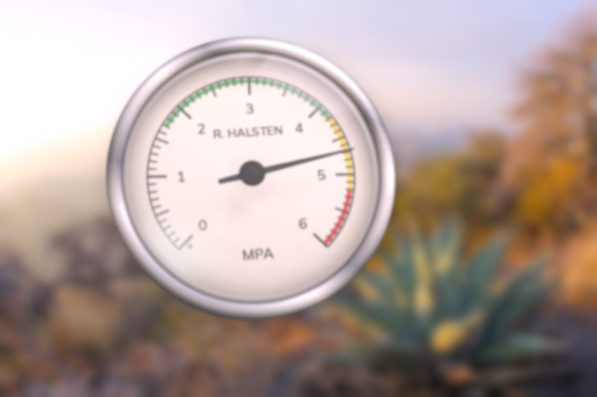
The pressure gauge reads 4.7 (MPa)
